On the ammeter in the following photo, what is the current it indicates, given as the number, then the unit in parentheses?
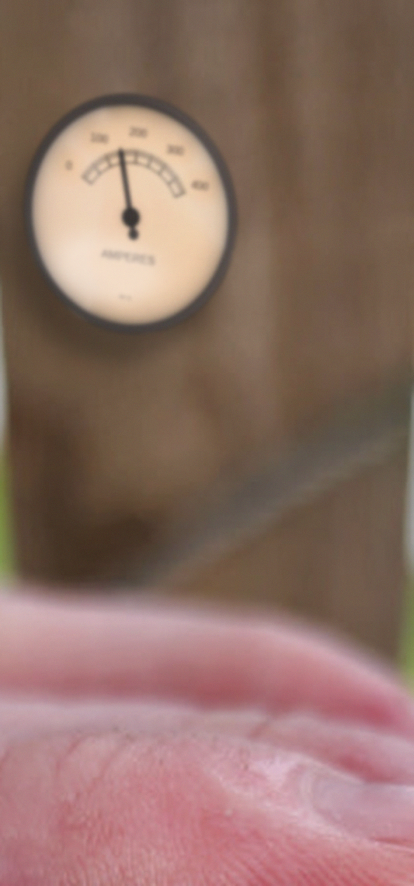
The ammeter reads 150 (A)
